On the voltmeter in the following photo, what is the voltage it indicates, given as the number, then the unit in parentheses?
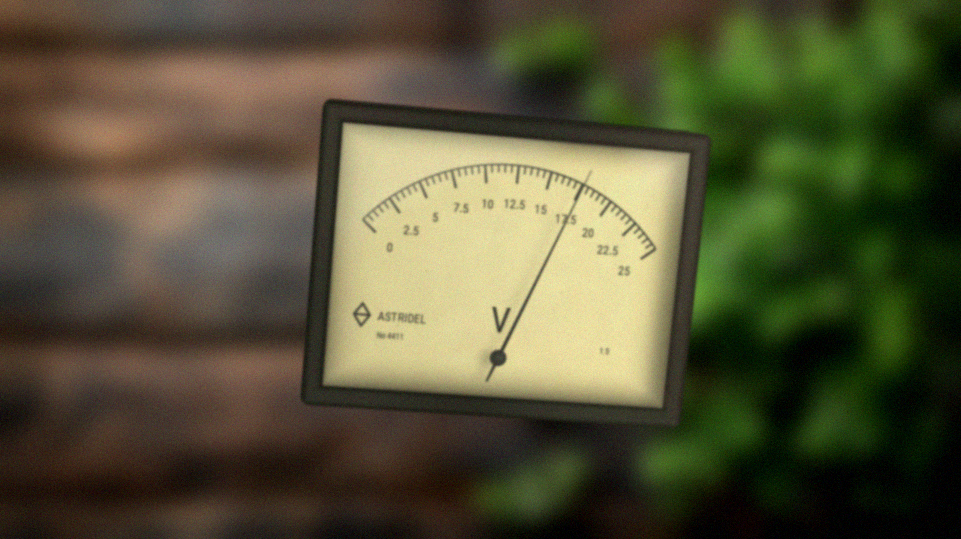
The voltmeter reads 17.5 (V)
